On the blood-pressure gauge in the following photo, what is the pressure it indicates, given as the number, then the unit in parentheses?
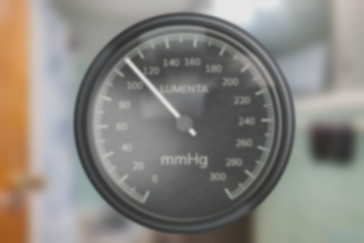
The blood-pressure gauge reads 110 (mmHg)
